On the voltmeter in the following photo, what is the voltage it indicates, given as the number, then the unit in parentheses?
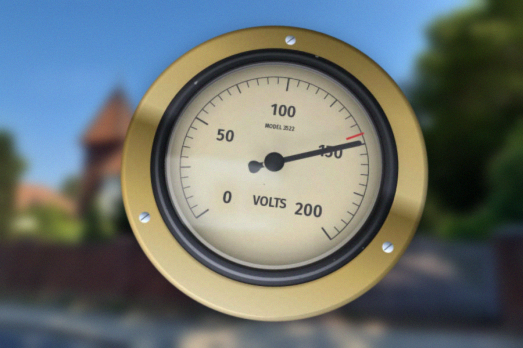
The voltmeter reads 150 (V)
